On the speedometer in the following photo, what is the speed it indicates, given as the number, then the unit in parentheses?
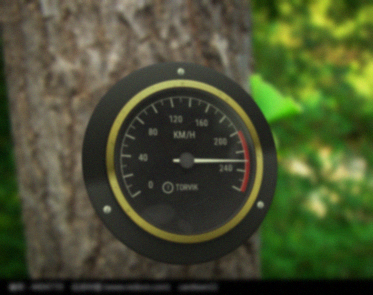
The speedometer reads 230 (km/h)
